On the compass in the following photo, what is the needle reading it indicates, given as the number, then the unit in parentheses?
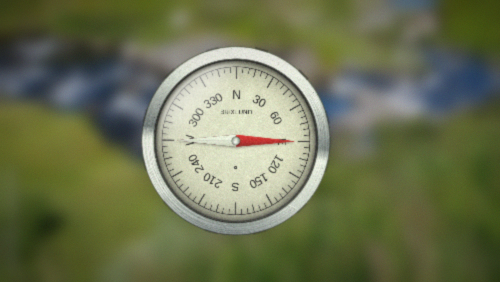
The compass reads 90 (°)
